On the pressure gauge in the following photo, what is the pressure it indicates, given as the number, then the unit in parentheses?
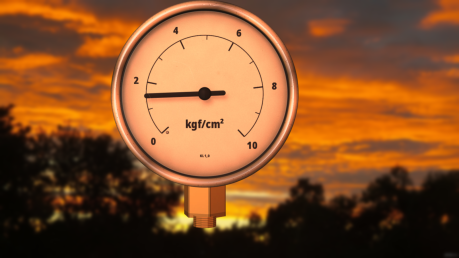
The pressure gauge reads 1.5 (kg/cm²)
